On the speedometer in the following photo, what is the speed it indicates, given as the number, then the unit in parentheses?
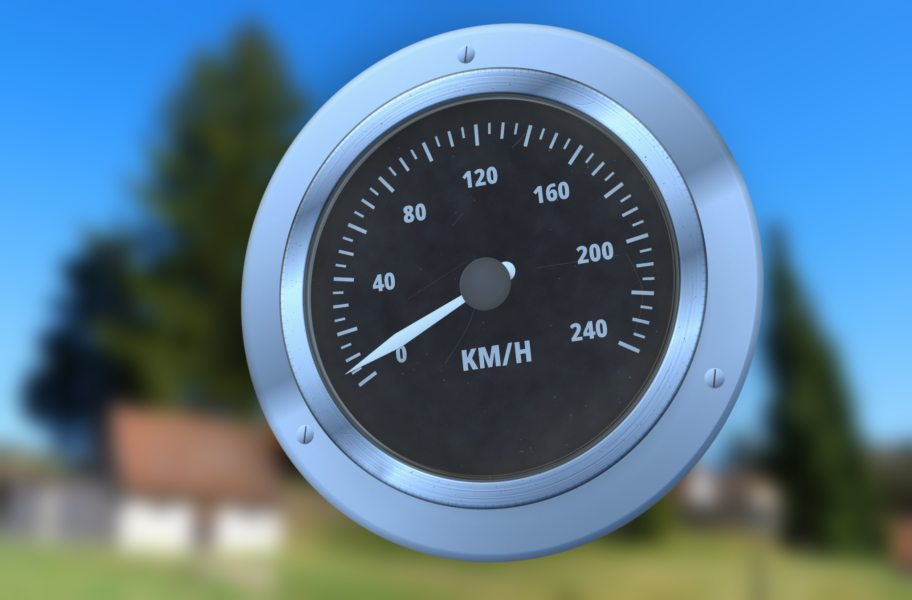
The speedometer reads 5 (km/h)
